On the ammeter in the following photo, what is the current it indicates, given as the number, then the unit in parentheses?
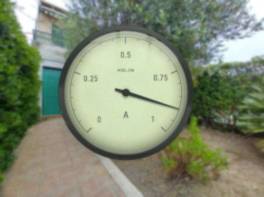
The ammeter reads 0.9 (A)
